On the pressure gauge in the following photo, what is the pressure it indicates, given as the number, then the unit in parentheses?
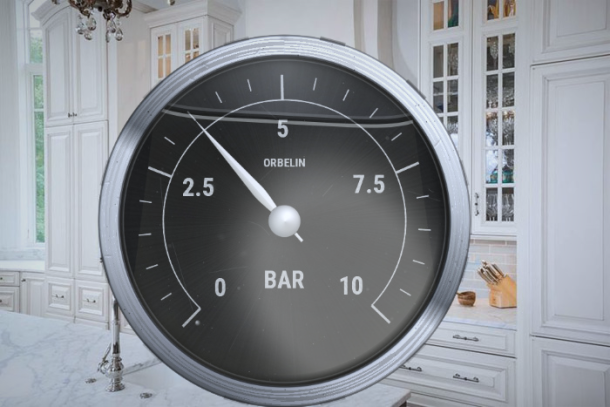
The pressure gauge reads 3.5 (bar)
